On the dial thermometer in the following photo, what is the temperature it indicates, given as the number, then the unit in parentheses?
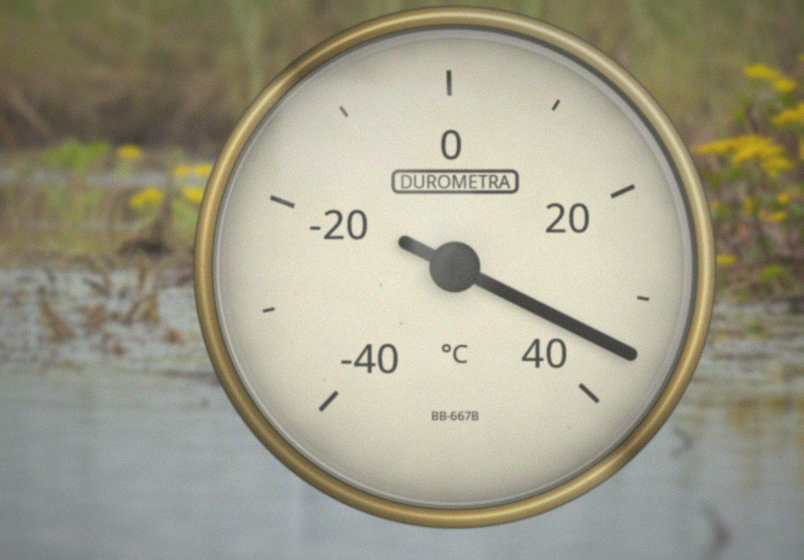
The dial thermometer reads 35 (°C)
